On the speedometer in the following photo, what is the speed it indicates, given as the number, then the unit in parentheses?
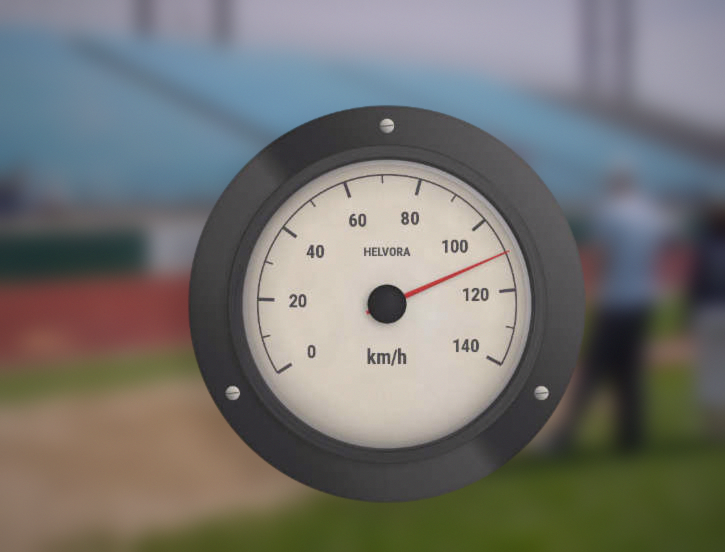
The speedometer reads 110 (km/h)
